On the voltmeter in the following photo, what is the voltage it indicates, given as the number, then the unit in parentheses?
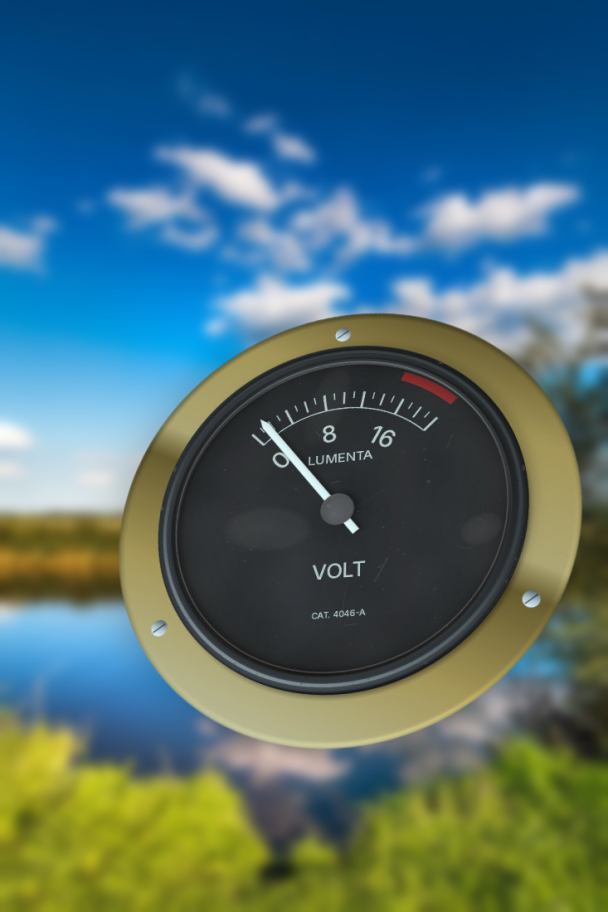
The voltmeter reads 1.5 (V)
